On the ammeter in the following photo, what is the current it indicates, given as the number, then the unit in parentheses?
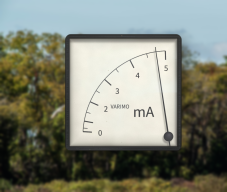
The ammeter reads 4.75 (mA)
